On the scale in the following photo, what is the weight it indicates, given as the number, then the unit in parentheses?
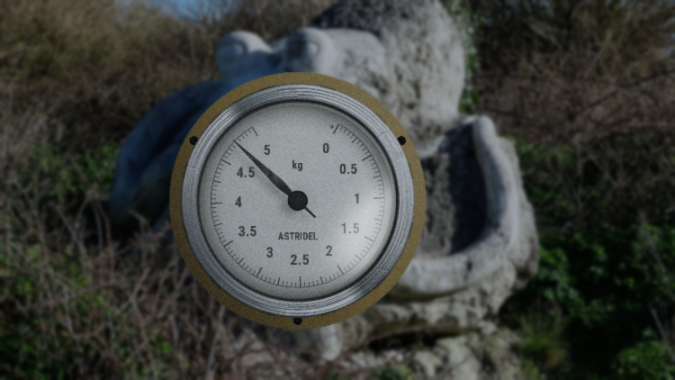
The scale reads 4.75 (kg)
